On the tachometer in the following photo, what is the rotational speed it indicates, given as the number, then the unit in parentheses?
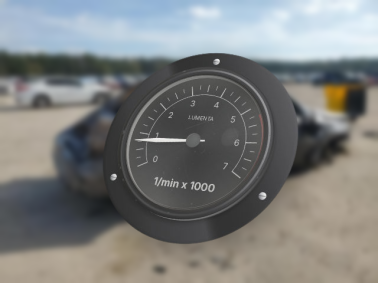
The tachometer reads 750 (rpm)
